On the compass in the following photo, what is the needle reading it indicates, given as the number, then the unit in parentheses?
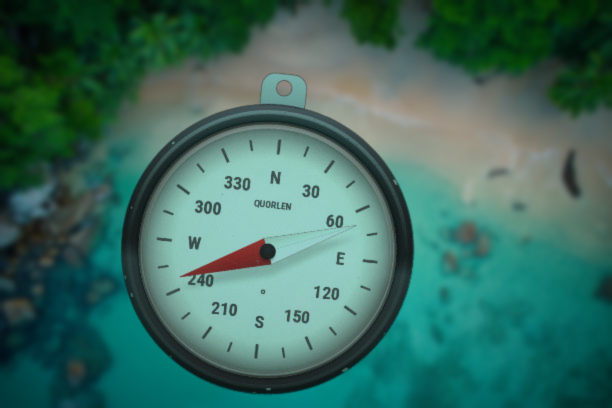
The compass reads 247.5 (°)
